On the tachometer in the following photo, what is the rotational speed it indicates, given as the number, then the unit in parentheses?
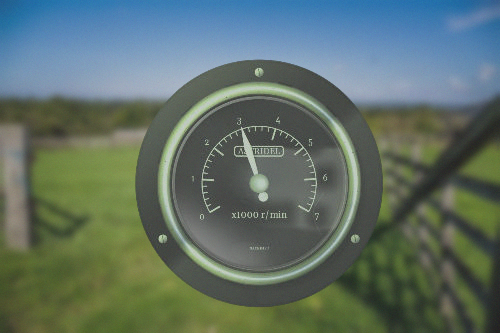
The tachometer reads 3000 (rpm)
